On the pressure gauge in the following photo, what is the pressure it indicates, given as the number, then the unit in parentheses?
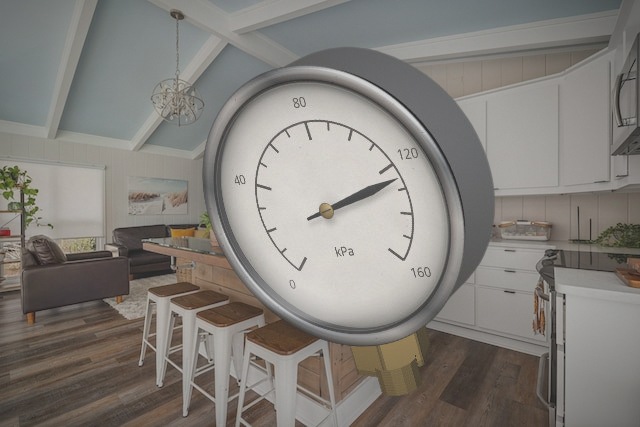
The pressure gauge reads 125 (kPa)
